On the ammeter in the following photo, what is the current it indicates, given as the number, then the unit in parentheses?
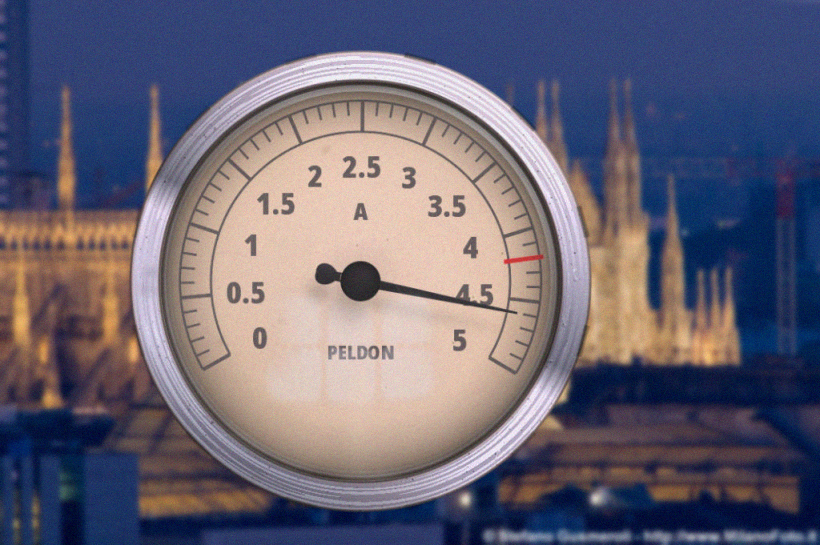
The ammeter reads 4.6 (A)
